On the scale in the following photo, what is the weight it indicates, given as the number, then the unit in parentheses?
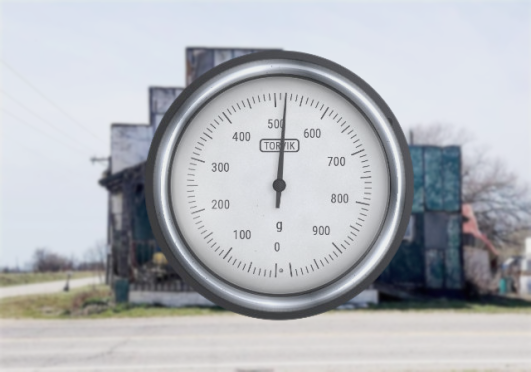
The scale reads 520 (g)
